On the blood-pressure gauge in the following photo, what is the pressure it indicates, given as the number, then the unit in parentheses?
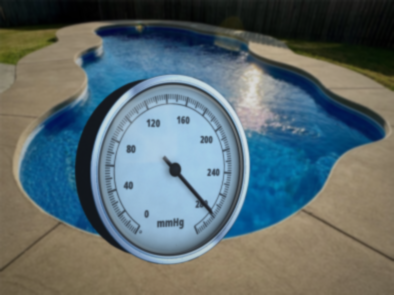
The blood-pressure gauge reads 280 (mmHg)
